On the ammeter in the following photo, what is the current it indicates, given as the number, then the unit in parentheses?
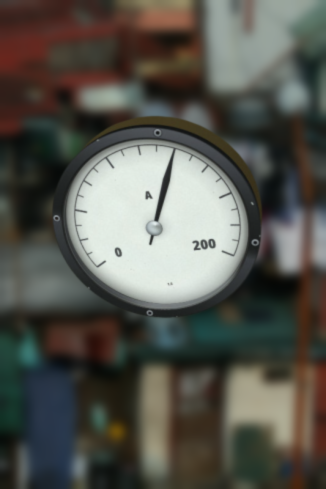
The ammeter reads 120 (A)
